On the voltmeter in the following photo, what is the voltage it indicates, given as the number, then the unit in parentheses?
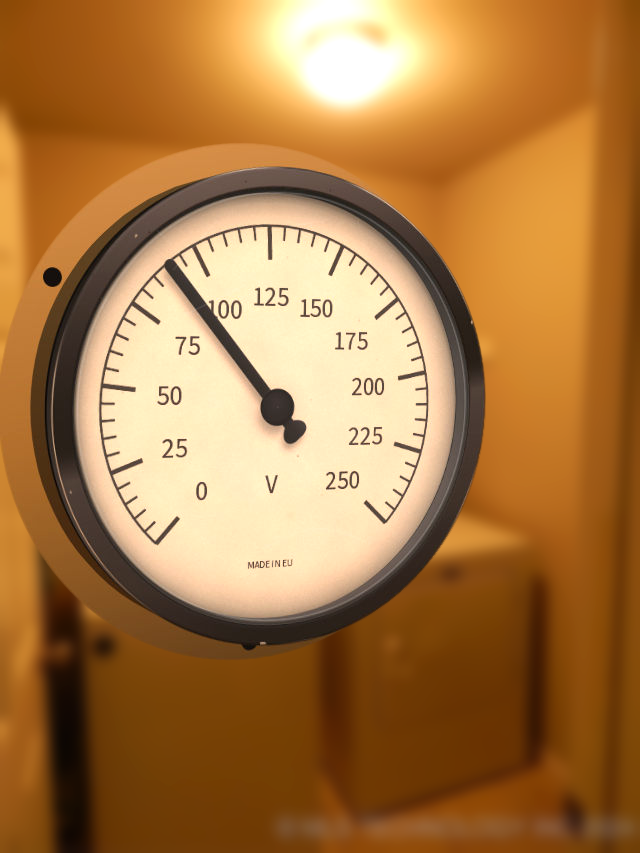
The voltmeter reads 90 (V)
